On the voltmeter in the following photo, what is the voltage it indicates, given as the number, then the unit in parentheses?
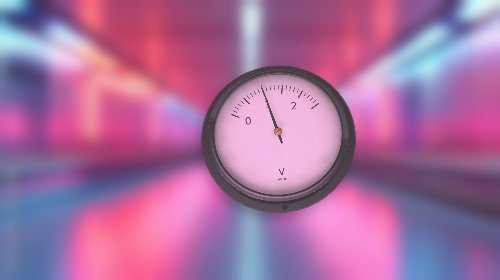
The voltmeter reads 1 (V)
